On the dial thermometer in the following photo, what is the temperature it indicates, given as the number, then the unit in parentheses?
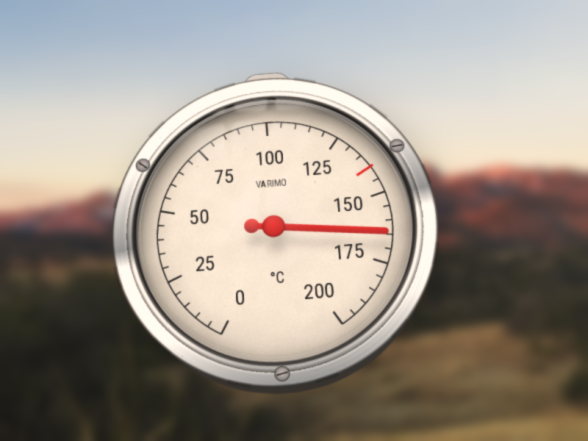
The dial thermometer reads 165 (°C)
